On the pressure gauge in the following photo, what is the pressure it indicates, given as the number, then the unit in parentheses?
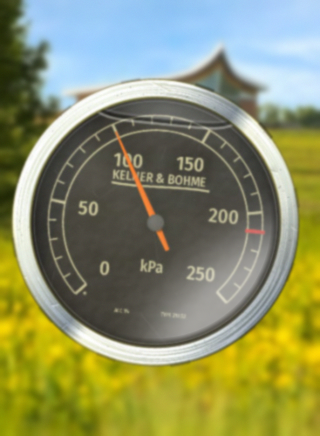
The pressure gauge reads 100 (kPa)
